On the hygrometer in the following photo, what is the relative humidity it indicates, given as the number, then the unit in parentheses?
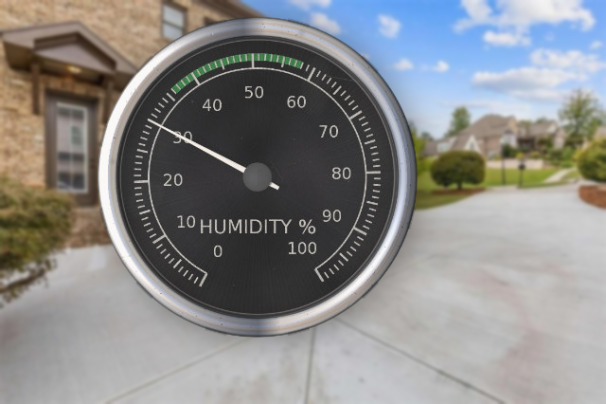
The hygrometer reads 30 (%)
